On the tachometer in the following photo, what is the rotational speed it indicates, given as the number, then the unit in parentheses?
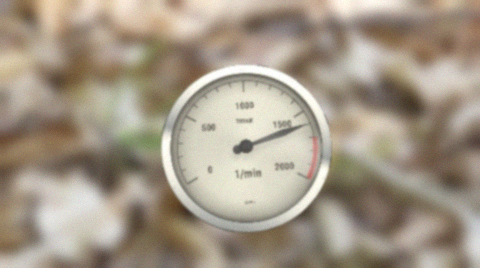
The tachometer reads 1600 (rpm)
